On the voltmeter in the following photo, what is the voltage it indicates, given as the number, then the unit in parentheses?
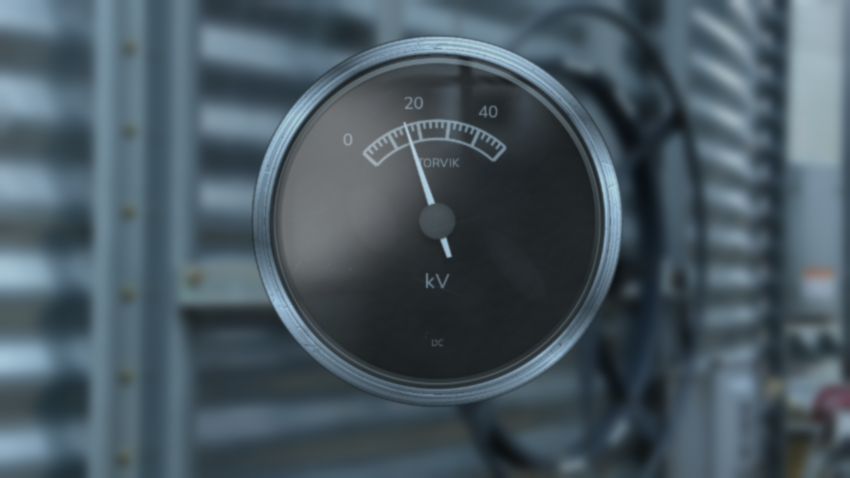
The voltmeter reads 16 (kV)
